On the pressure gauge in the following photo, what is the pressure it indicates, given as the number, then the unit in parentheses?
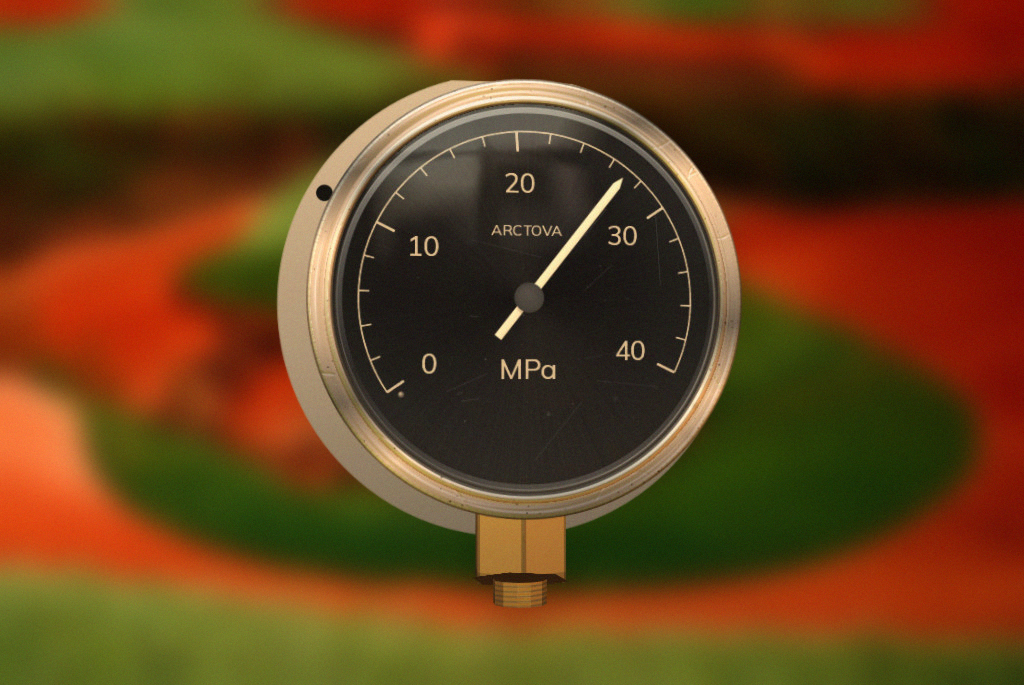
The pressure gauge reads 27 (MPa)
